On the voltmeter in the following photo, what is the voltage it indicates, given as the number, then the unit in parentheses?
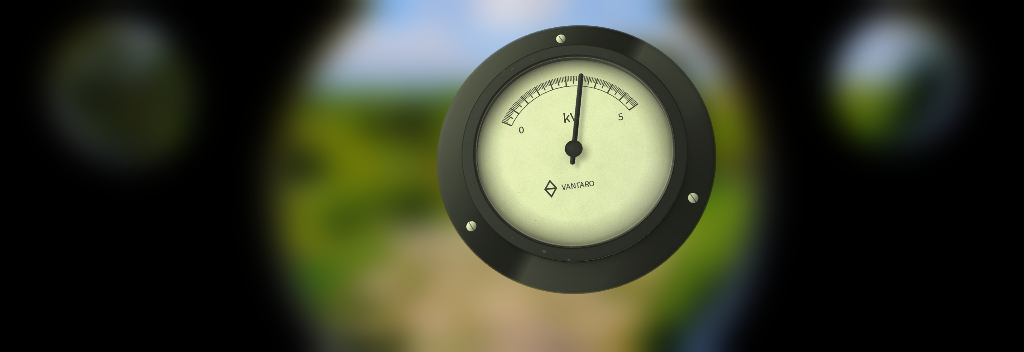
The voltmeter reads 3 (kV)
